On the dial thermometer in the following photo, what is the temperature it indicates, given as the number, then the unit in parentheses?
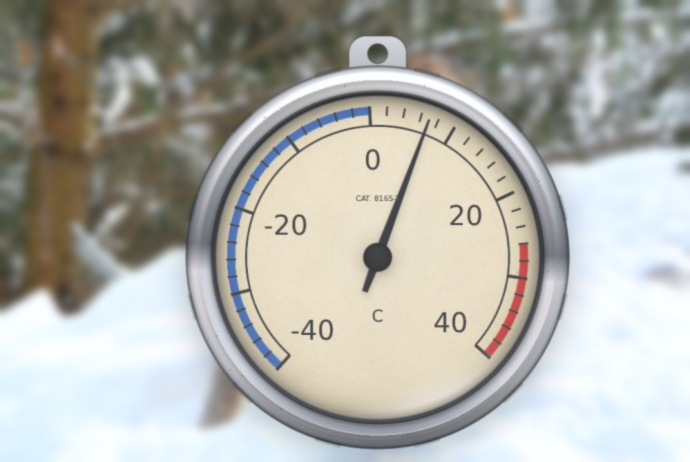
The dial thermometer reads 7 (°C)
